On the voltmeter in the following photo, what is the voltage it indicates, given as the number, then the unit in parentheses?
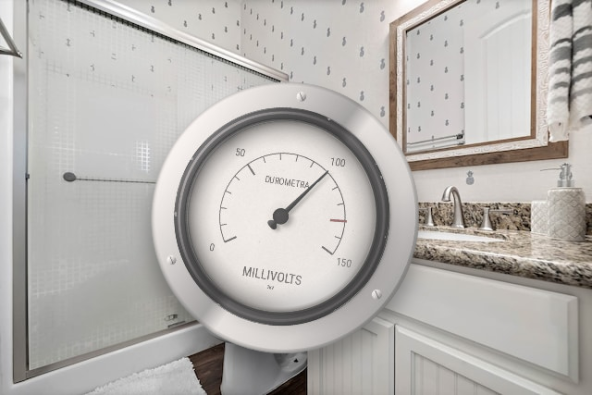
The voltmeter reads 100 (mV)
